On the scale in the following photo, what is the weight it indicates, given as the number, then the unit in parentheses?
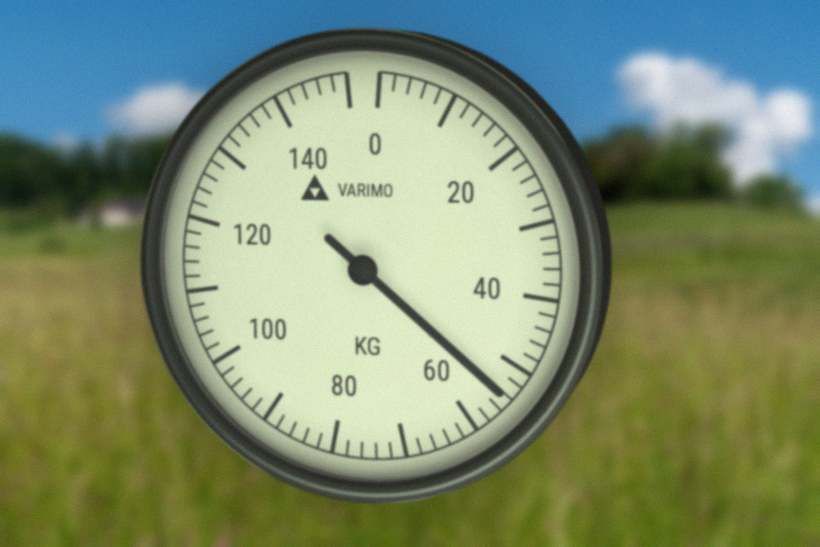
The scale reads 54 (kg)
